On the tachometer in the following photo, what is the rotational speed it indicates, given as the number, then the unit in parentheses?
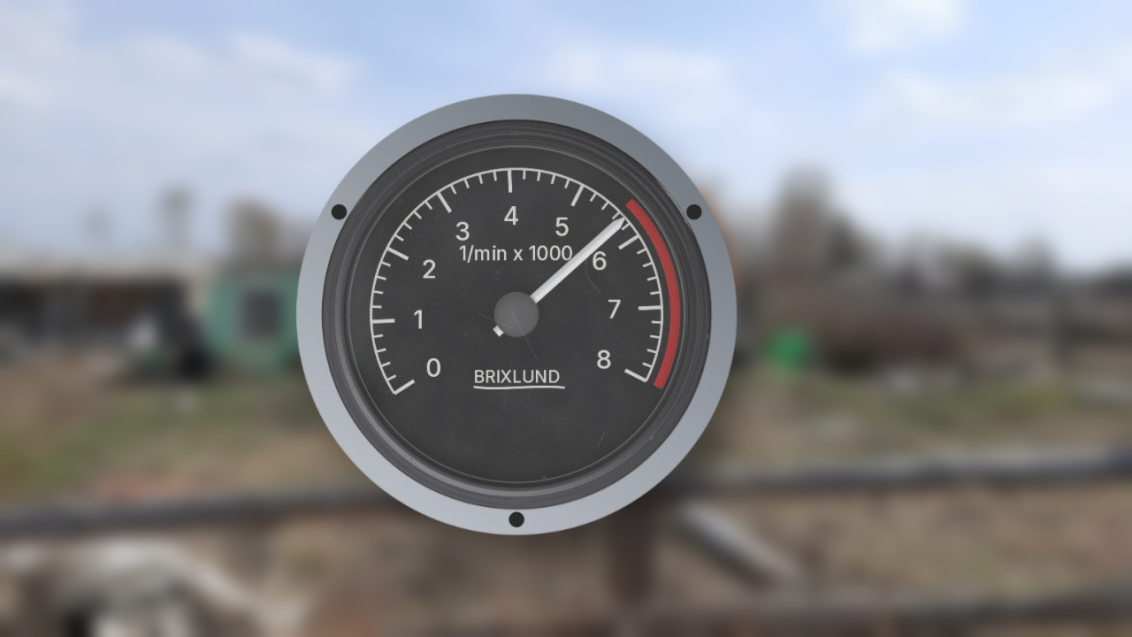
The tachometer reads 5700 (rpm)
